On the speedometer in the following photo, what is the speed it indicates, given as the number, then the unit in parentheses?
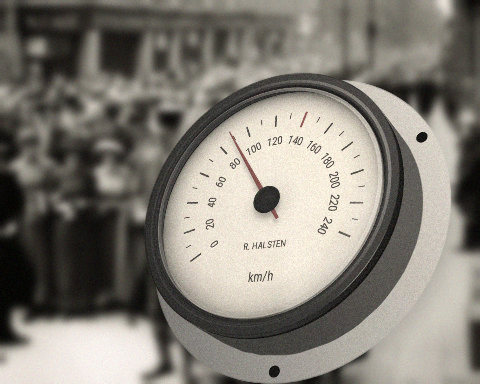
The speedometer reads 90 (km/h)
